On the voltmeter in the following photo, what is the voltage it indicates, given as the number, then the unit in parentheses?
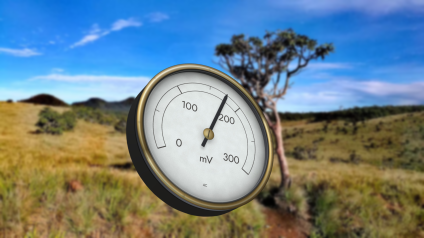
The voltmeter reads 175 (mV)
